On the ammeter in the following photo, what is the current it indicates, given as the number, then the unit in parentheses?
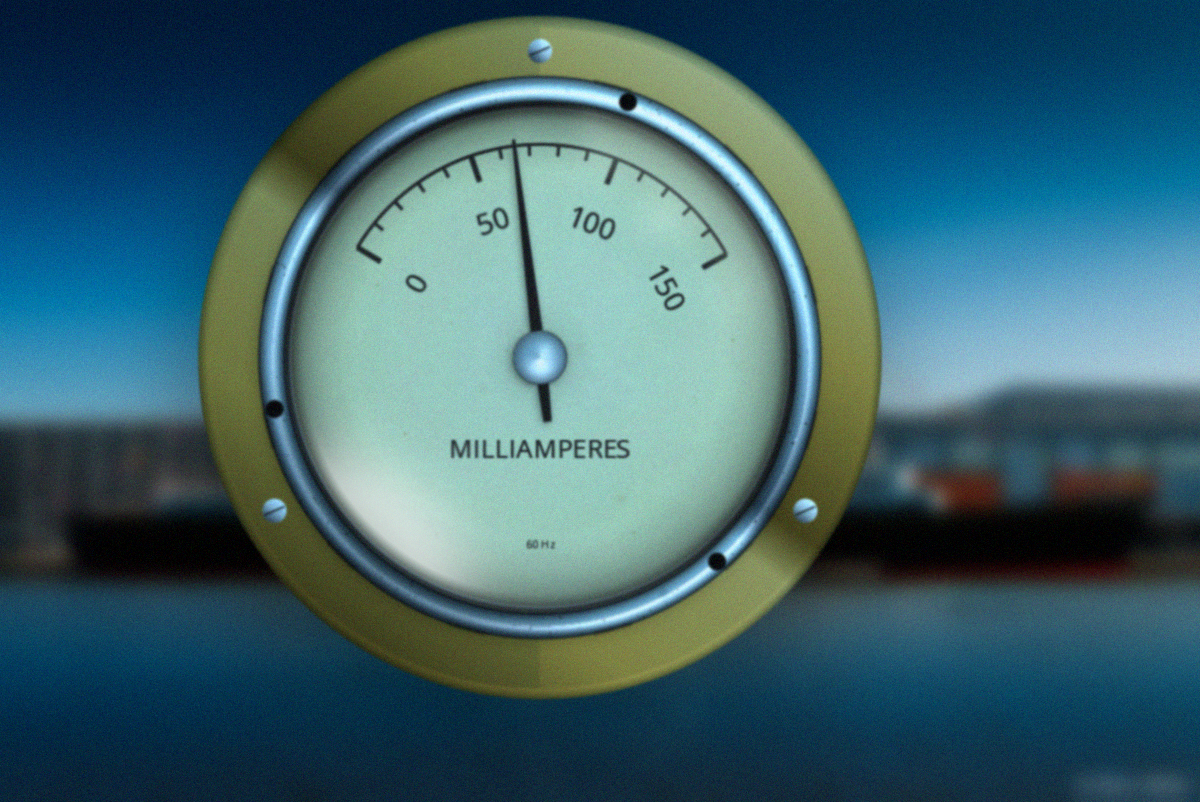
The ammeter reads 65 (mA)
